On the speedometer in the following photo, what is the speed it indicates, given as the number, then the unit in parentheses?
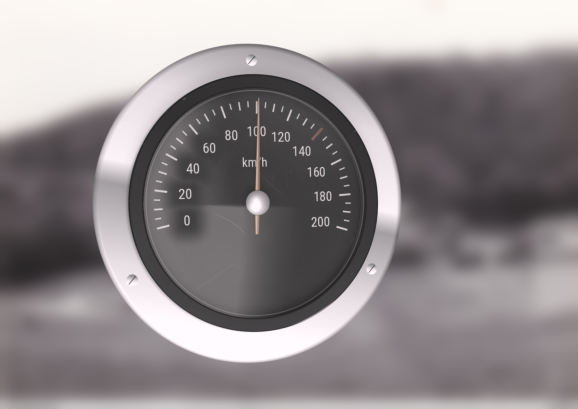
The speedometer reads 100 (km/h)
